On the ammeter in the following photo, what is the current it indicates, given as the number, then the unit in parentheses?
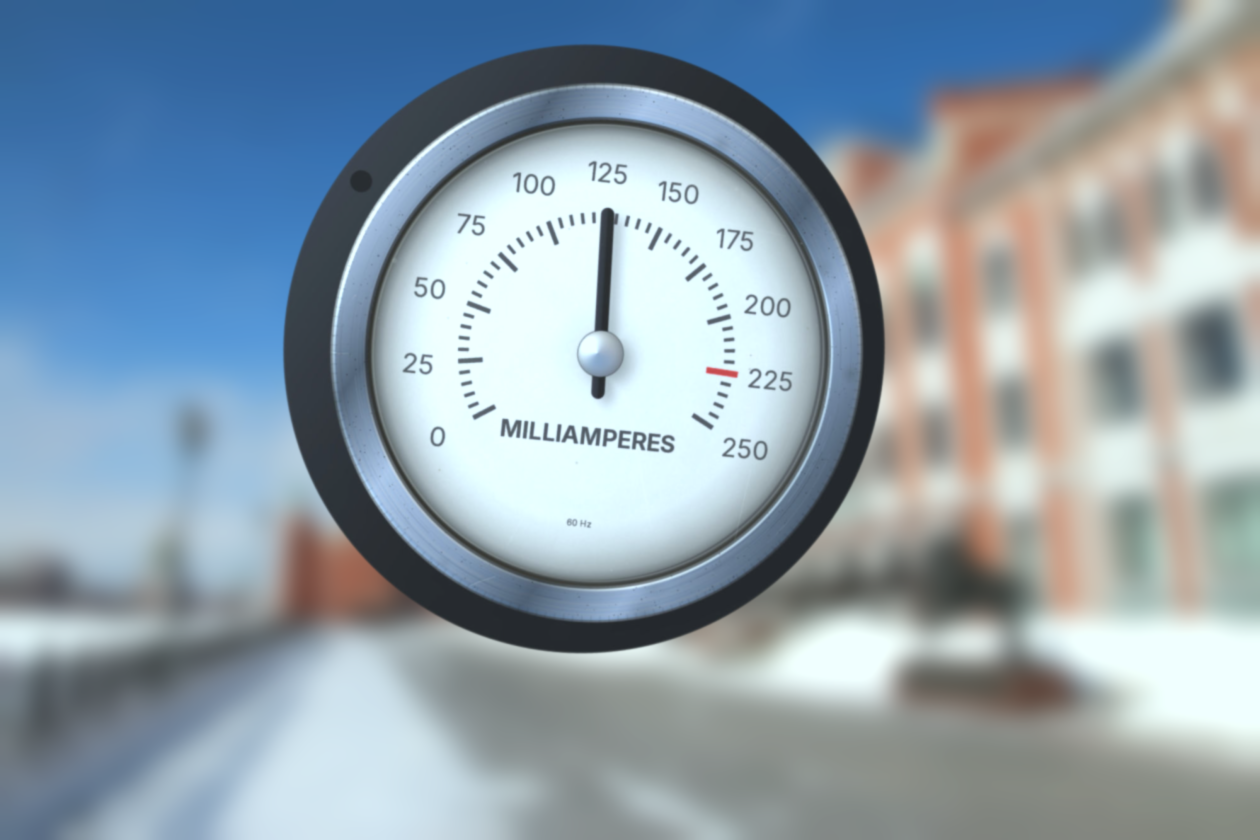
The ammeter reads 125 (mA)
